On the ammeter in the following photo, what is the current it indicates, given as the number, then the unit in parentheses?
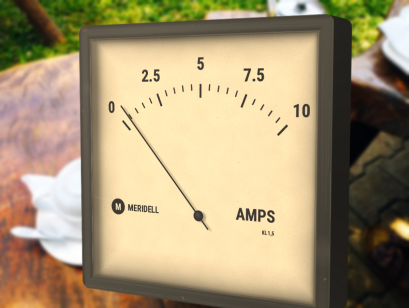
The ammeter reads 0.5 (A)
